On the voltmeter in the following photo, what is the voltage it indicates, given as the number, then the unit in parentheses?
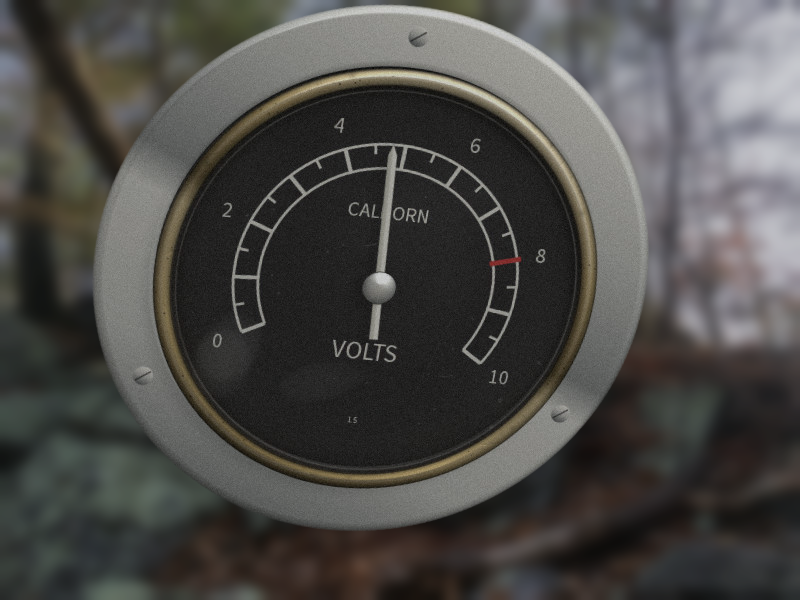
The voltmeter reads 4.75 (V)
